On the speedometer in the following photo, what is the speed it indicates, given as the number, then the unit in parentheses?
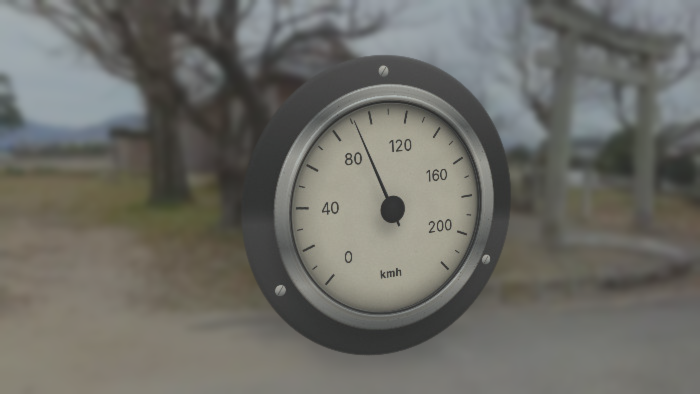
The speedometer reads 90 (km/h)
